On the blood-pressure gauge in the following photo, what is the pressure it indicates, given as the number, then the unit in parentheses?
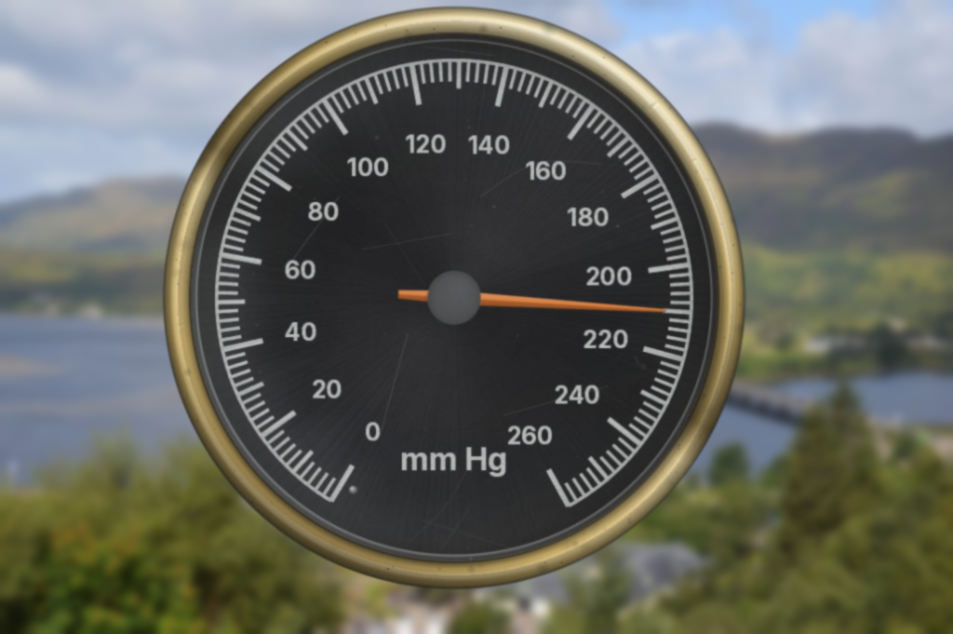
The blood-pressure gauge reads 210 (mmHg)
